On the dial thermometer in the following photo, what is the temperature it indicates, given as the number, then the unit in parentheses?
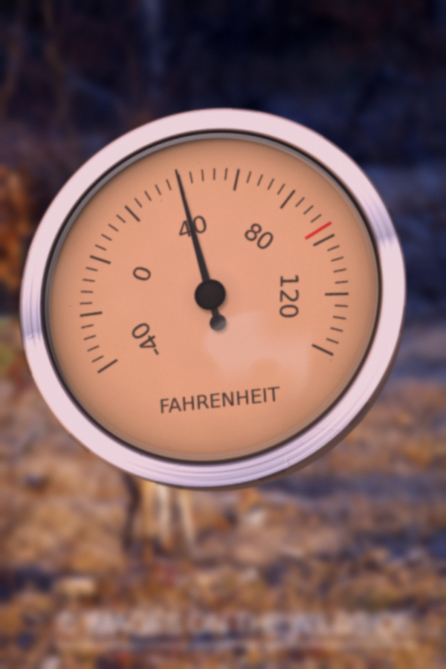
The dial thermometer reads 40 (°F)
